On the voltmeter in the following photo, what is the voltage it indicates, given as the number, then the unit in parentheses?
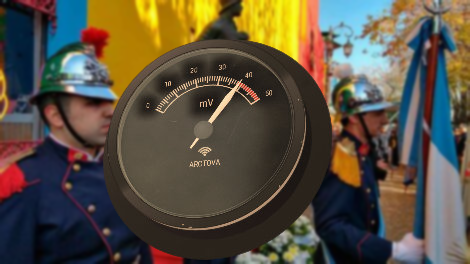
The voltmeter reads 40 (mV)
